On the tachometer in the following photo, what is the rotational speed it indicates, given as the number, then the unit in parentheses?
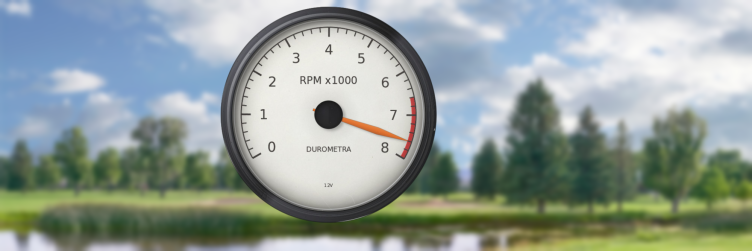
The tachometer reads 7600 (rpm)
